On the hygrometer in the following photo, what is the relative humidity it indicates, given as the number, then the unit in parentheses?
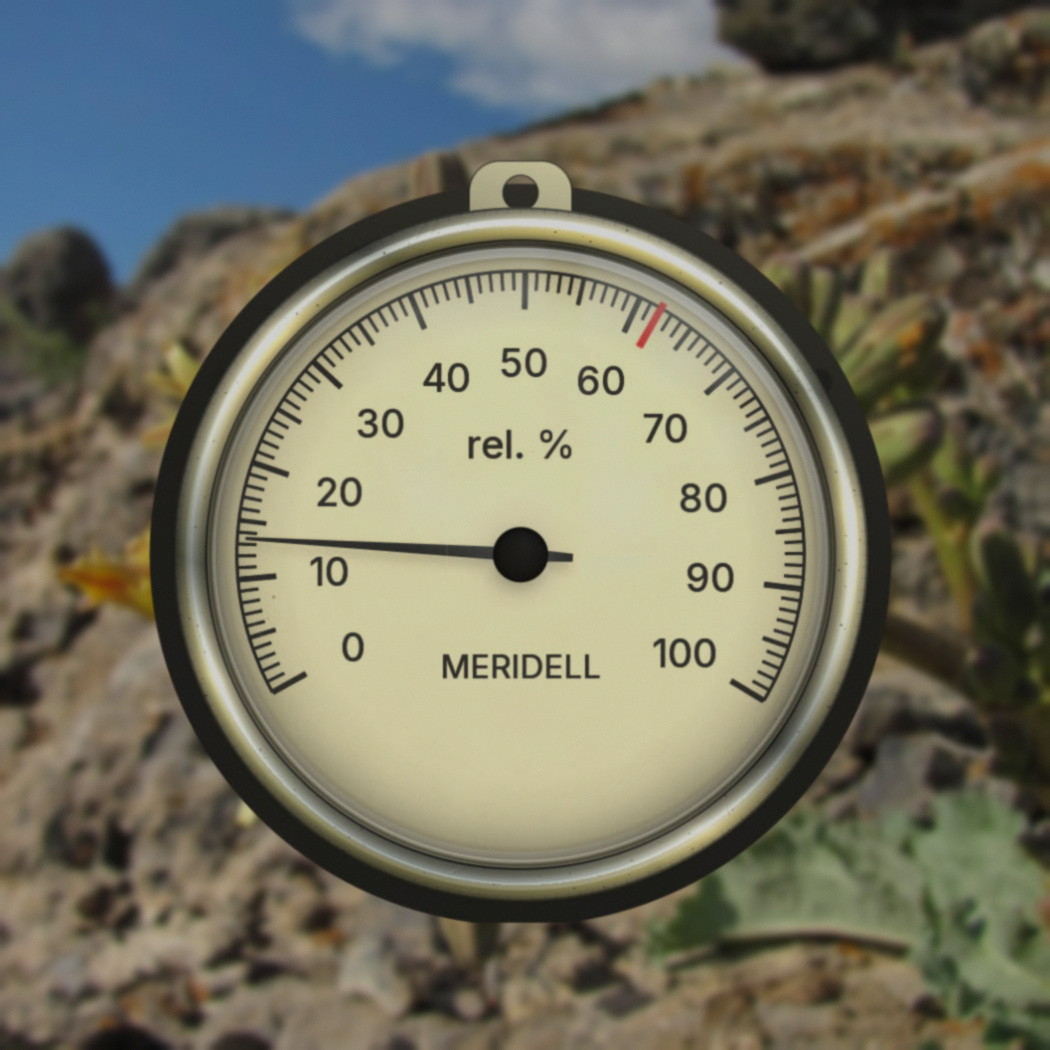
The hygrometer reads 13.5 (%)
